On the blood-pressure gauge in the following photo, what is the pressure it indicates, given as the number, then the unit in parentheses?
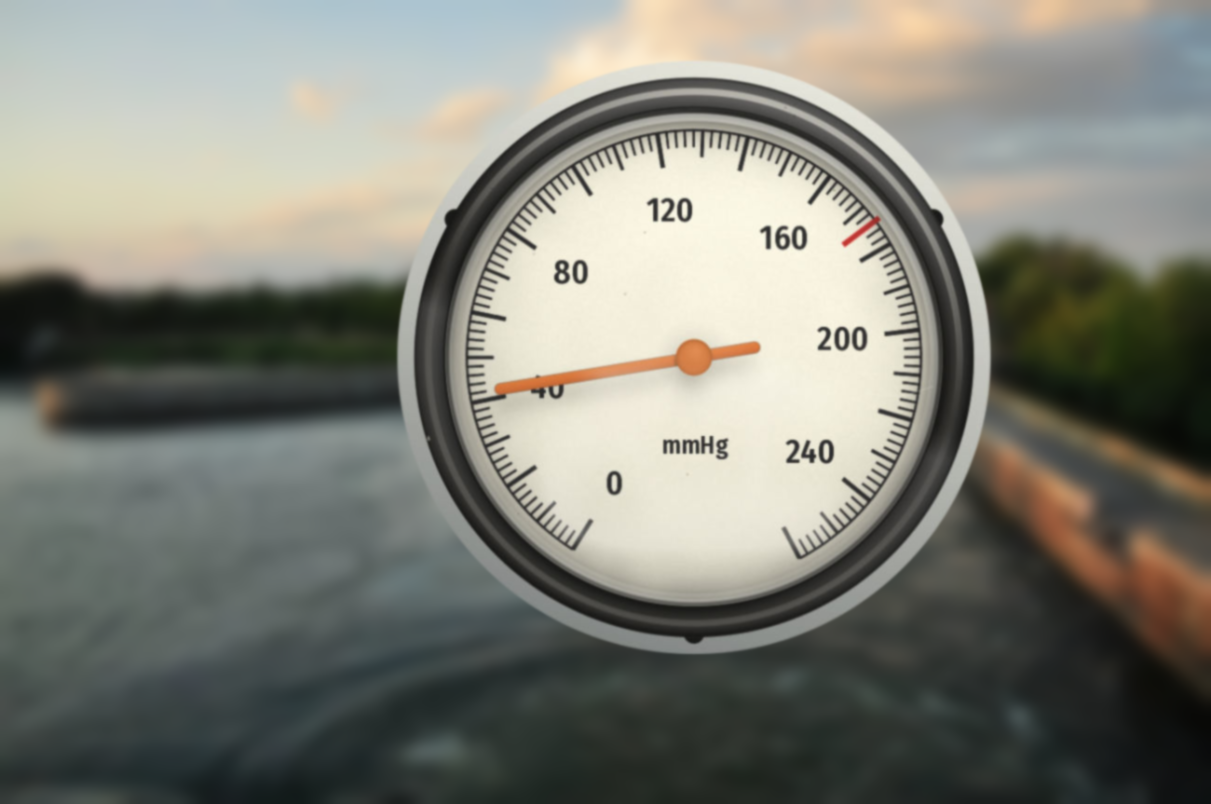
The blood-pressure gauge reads 42 (mmHg)
